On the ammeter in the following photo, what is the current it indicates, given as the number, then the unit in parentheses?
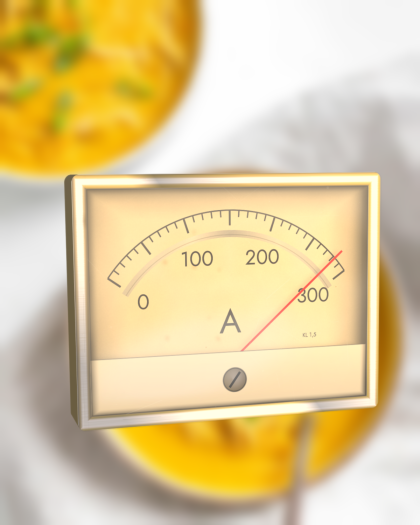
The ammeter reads 280 (A)
